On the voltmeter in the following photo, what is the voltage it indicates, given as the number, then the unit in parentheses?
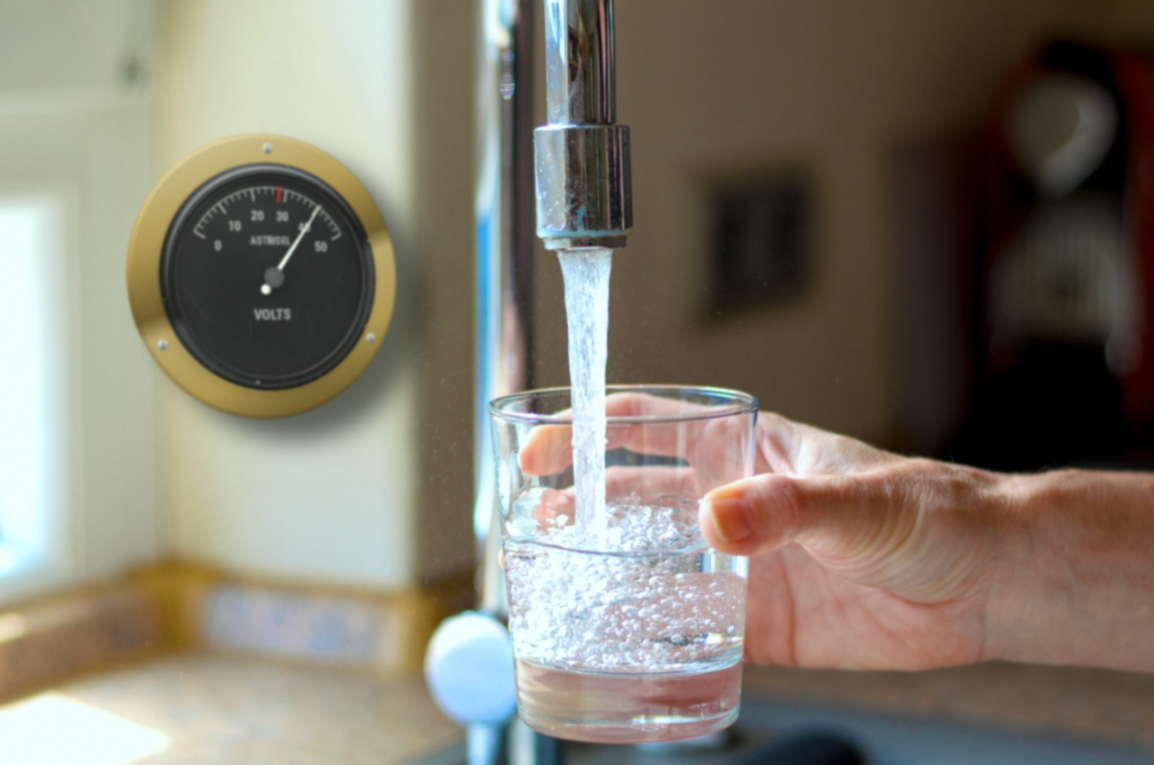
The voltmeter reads 40 (V)
